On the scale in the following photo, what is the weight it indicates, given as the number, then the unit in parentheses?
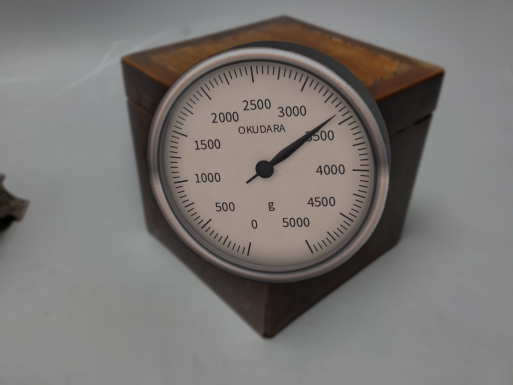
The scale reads 3400 (g)
